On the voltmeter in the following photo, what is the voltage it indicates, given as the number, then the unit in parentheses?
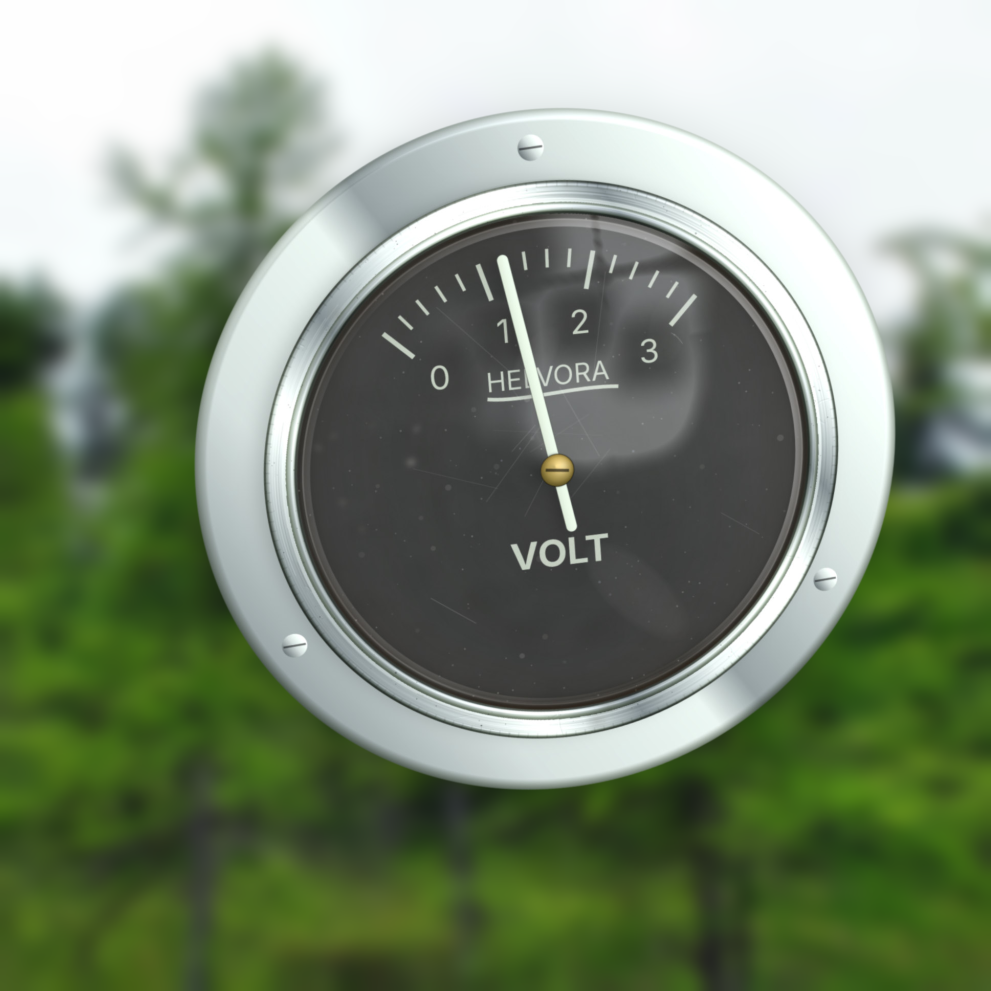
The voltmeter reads 1.2 (V)
